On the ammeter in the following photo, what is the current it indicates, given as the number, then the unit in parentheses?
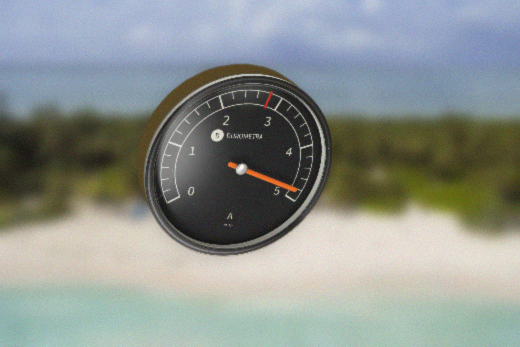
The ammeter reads 4.8 (A)
